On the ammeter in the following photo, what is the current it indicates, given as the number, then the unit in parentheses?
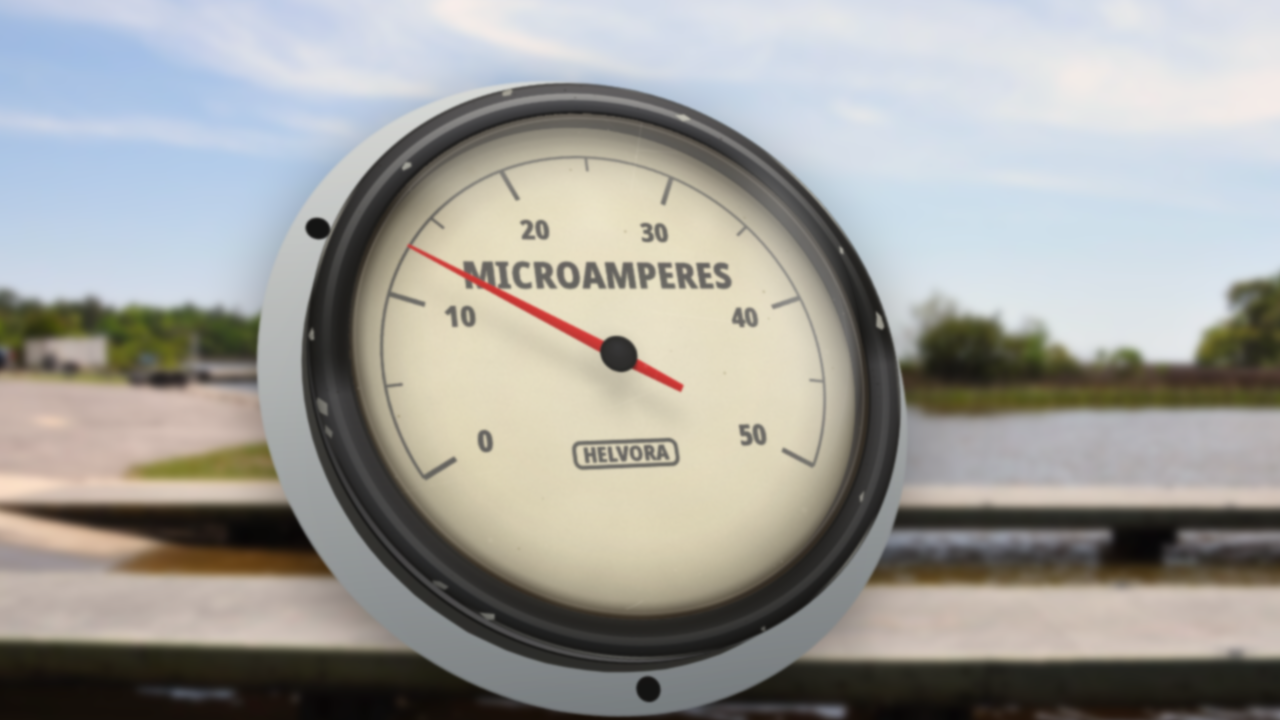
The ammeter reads 12.5 (µA)
